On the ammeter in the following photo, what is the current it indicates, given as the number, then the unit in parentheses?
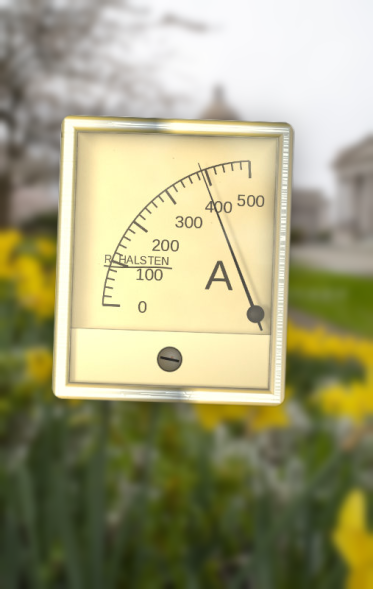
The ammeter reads 390 (A)
